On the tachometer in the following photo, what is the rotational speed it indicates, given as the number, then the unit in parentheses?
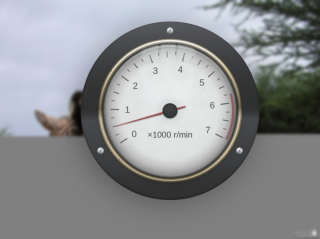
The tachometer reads 500 (rpm)
